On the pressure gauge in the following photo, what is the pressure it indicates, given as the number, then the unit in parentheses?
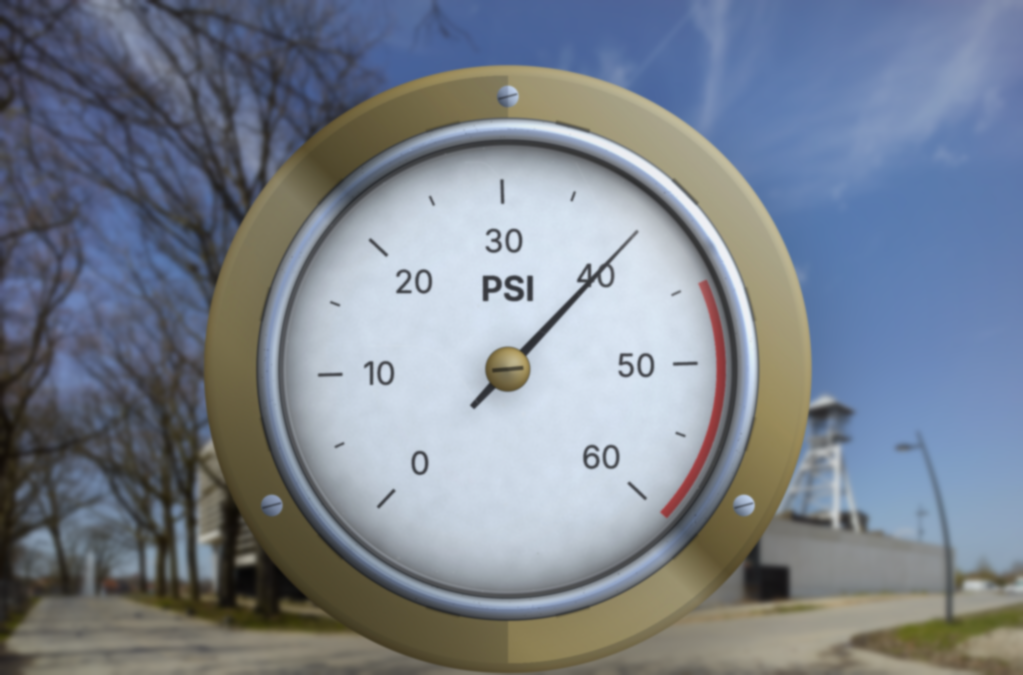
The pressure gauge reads 40 (psi)
